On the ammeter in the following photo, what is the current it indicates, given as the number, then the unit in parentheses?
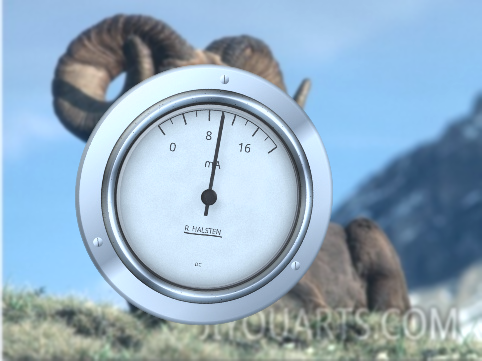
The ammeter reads 10 (mA)
